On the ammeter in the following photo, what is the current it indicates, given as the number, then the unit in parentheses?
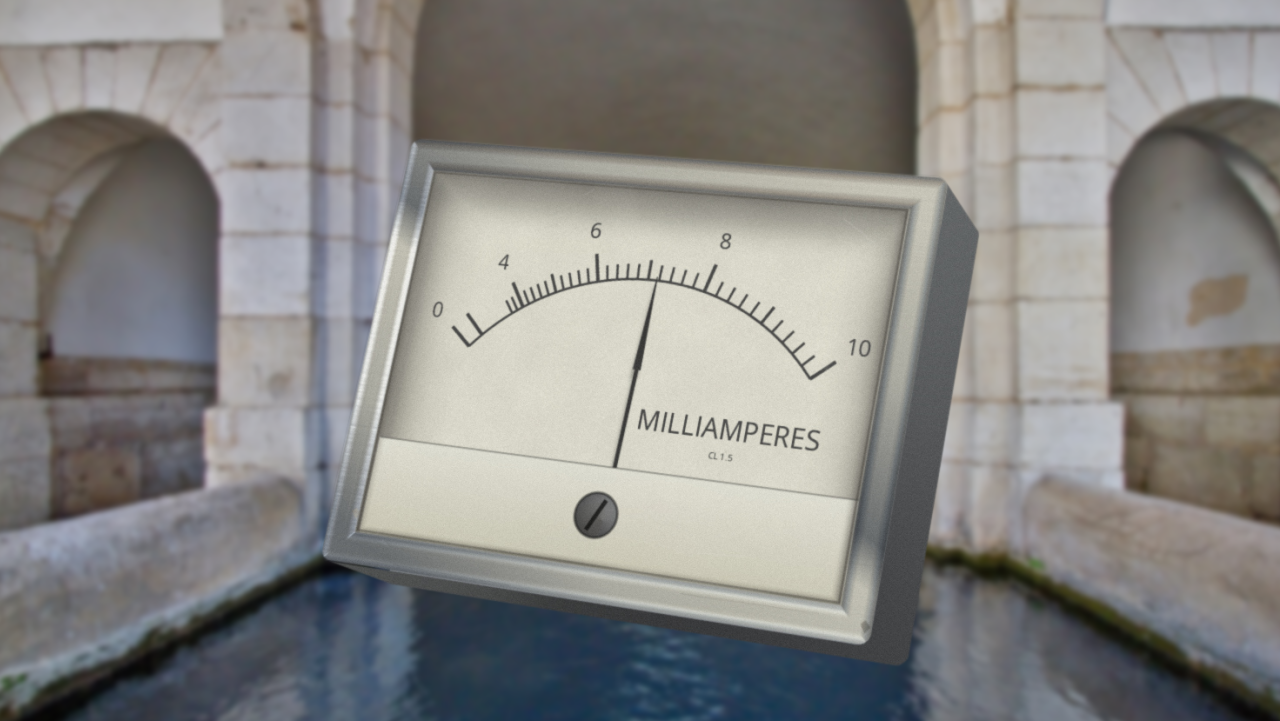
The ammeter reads 7.2 (mA)
